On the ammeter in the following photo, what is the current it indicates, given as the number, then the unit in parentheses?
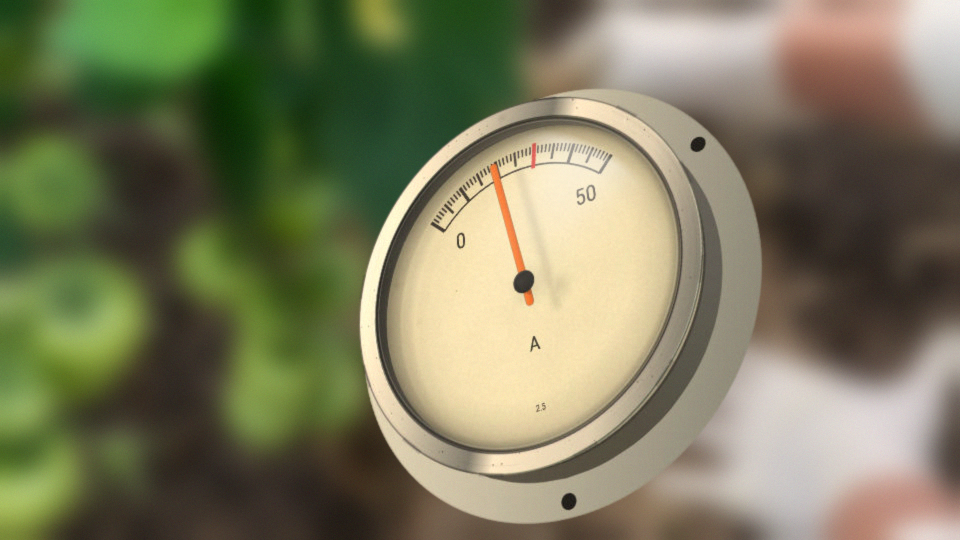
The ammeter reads 20 (A)
